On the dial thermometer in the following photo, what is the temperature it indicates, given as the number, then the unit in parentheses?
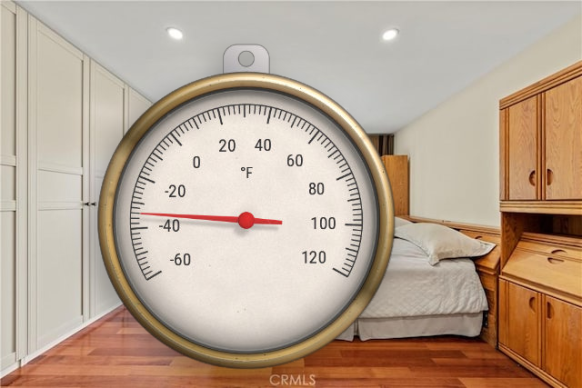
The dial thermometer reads -34 (°F)
